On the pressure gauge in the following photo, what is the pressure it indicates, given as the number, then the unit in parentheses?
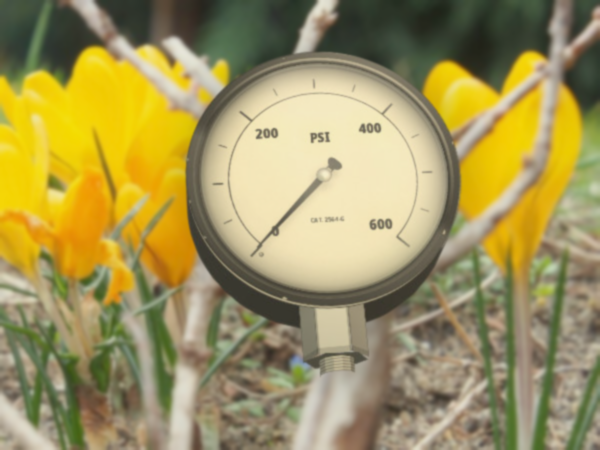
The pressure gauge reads 0 (psi)
